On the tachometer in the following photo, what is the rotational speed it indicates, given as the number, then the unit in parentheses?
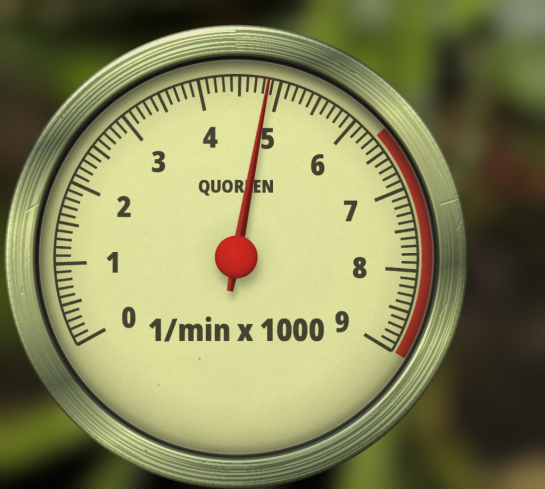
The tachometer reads 4850 (rpm)
